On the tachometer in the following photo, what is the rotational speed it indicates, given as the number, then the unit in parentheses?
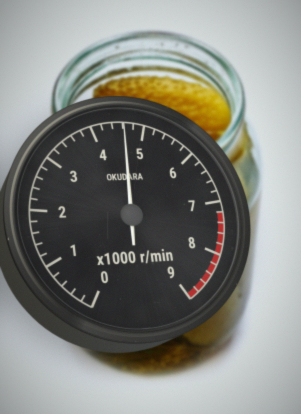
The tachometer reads 4600 (rpm)
